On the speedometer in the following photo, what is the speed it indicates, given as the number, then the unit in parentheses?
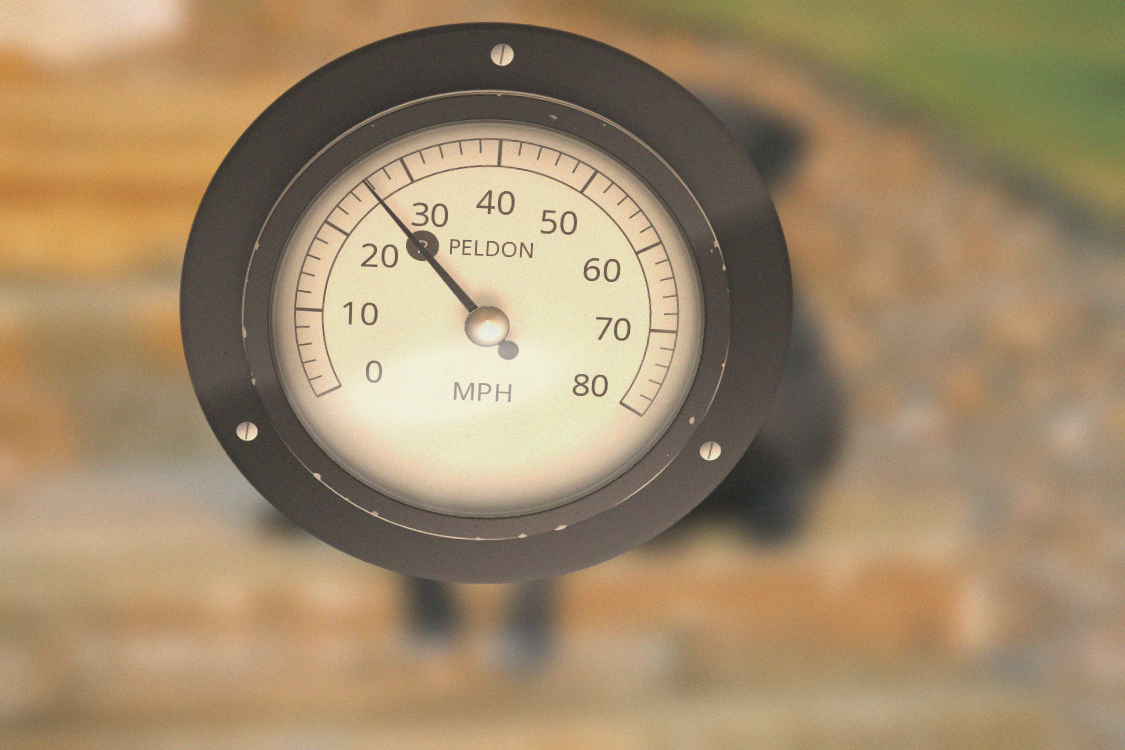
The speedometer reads 26 (mph)
